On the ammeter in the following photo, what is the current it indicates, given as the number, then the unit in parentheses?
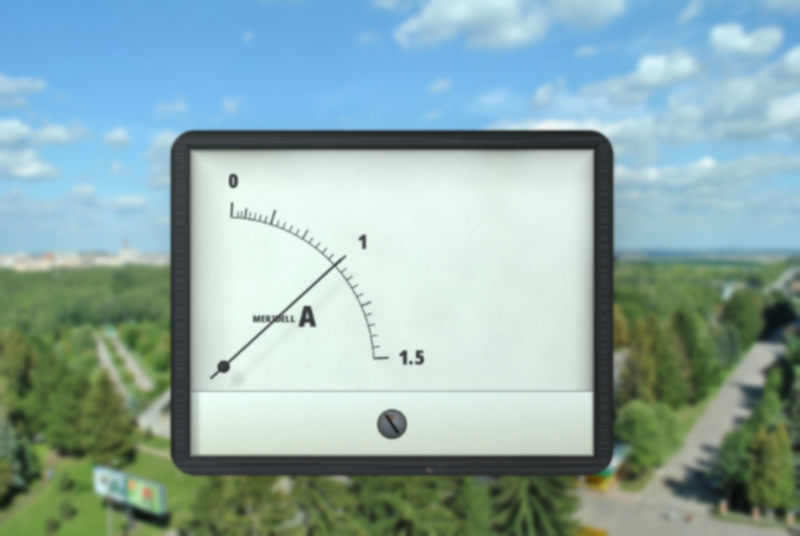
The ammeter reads 1 (A)
